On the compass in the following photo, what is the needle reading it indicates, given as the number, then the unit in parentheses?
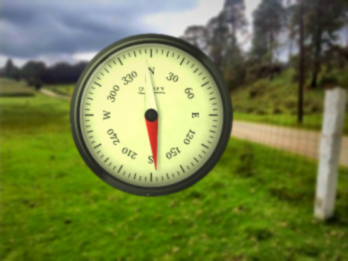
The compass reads 175 (°)
